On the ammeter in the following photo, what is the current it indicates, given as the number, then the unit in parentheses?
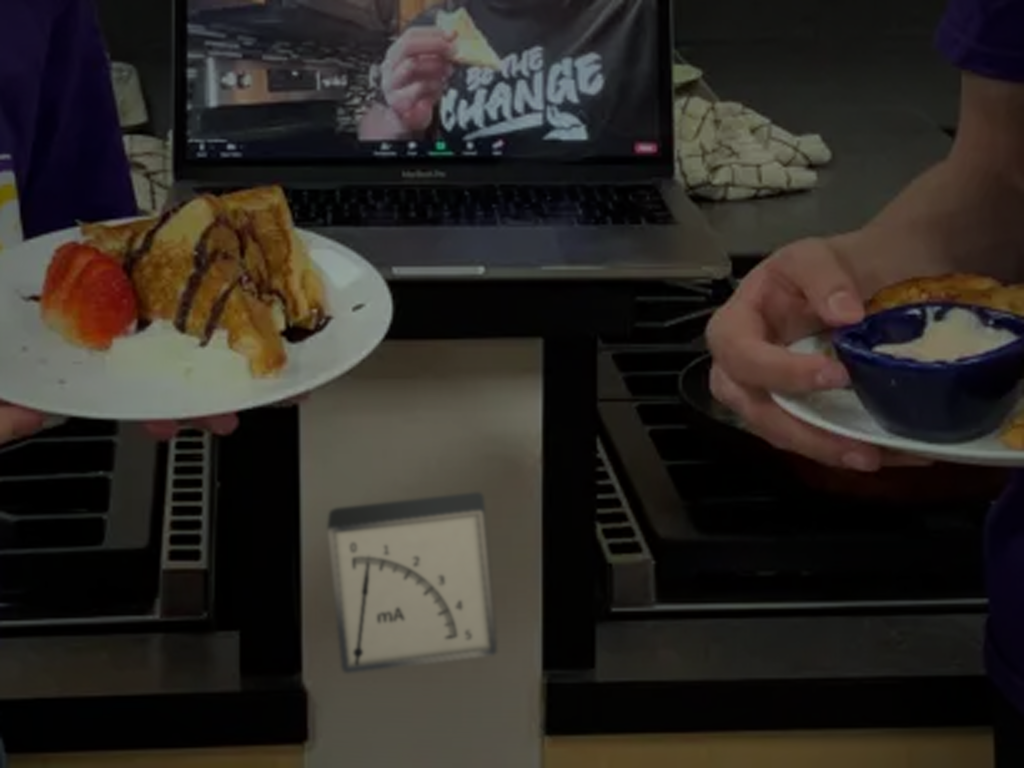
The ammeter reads 0.5 (mA)
